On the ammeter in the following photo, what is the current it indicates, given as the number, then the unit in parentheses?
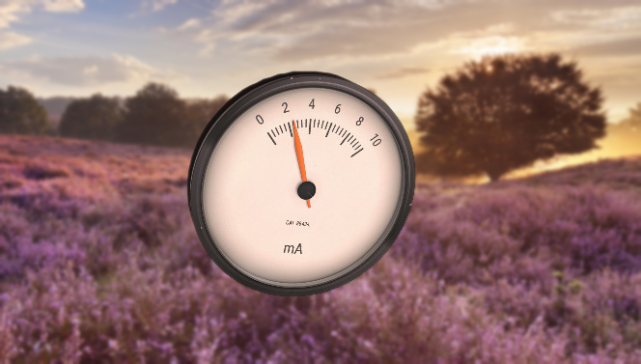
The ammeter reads 2.4 (mA)
